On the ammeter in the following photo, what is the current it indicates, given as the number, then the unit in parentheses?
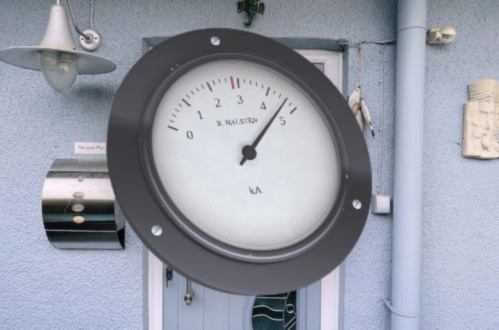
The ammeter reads 4.6 (kA)
